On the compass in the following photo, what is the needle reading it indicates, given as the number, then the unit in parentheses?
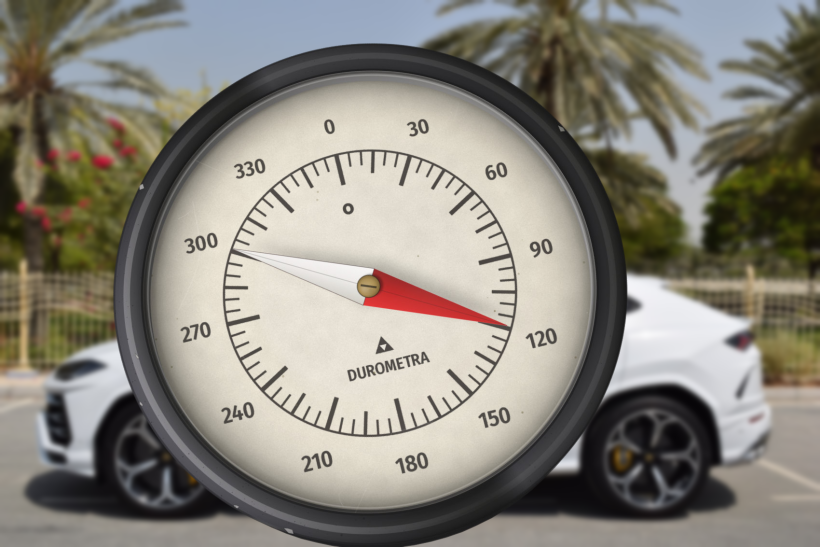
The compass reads 120 (°)
